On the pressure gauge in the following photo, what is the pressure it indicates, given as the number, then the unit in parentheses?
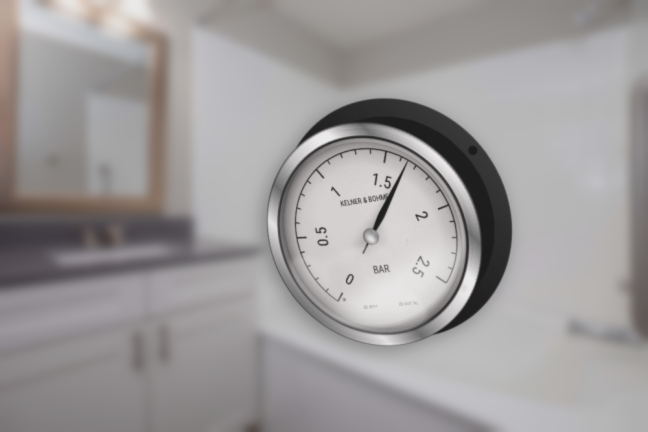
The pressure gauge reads 1.65 (bar)
